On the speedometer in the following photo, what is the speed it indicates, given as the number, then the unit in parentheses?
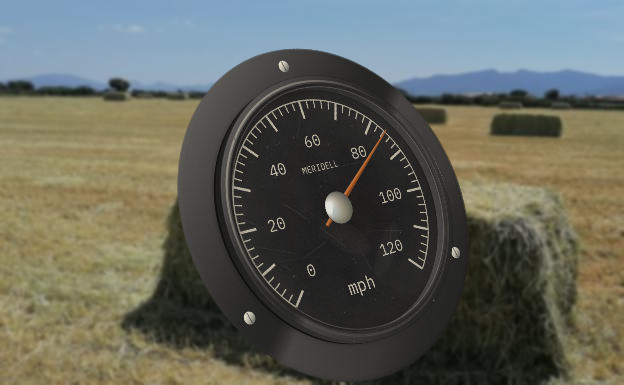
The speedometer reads 84 (mph)
